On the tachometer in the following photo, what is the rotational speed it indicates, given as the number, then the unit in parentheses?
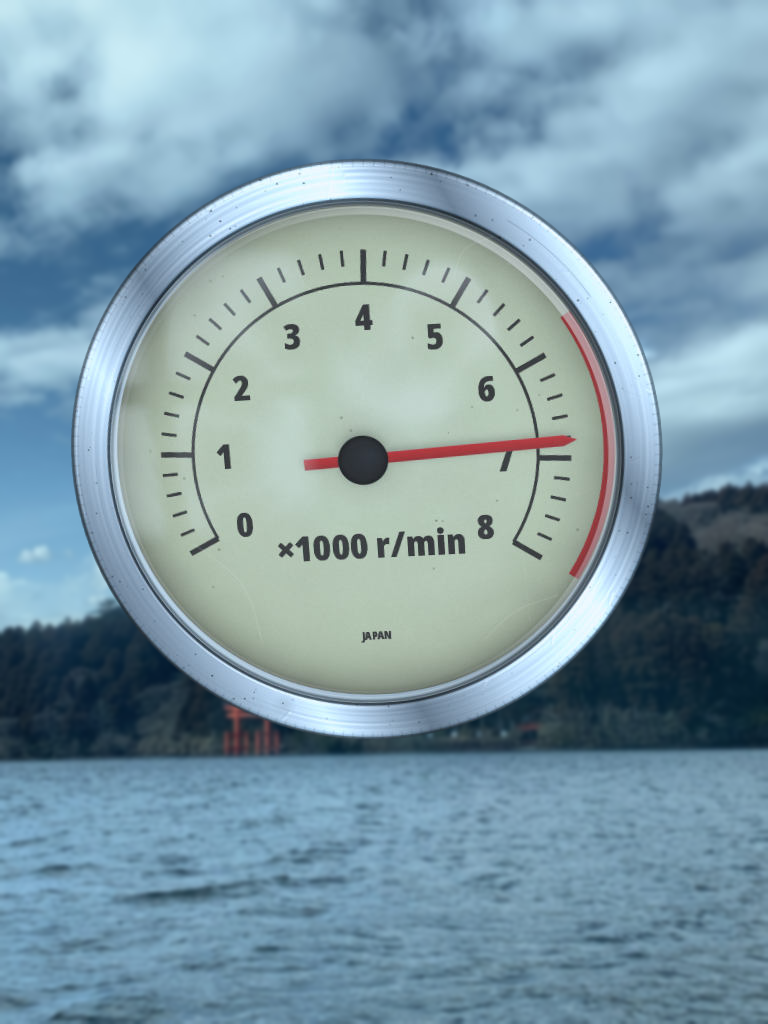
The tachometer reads 6800 (rpm)
